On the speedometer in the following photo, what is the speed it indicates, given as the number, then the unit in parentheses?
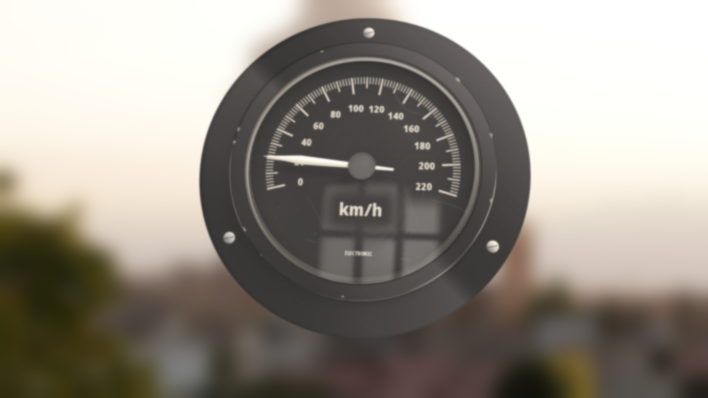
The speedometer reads 20 (km/h)
